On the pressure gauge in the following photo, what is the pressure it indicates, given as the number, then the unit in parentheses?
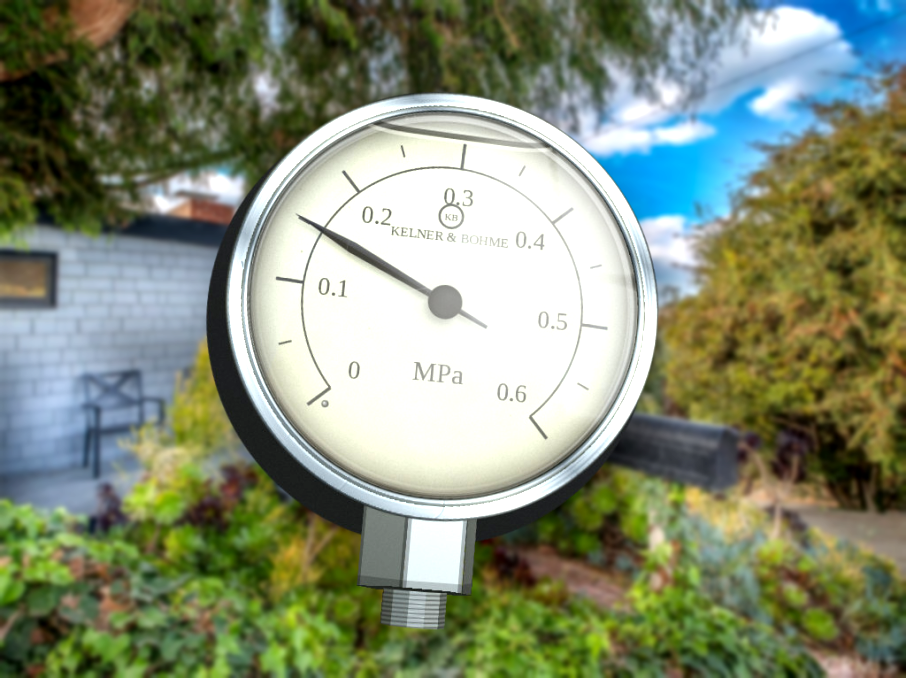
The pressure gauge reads 0.15 (MPa)
